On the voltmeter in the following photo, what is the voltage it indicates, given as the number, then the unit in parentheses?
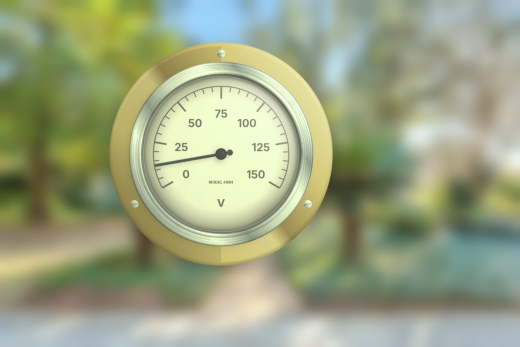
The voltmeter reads 12.5 (V)
